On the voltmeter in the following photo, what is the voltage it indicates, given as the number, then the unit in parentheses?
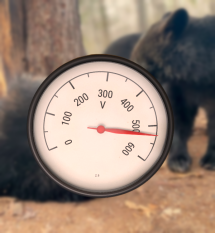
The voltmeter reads 525 (V)
